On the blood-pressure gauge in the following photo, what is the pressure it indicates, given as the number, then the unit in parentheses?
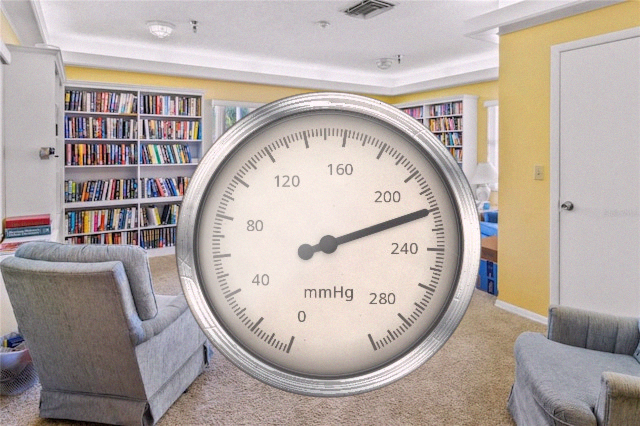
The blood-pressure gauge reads 220 (mmHg)
